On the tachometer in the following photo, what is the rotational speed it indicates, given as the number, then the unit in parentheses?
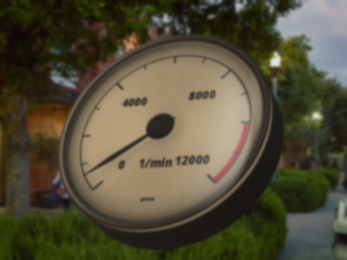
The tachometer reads 500 (rpm)
